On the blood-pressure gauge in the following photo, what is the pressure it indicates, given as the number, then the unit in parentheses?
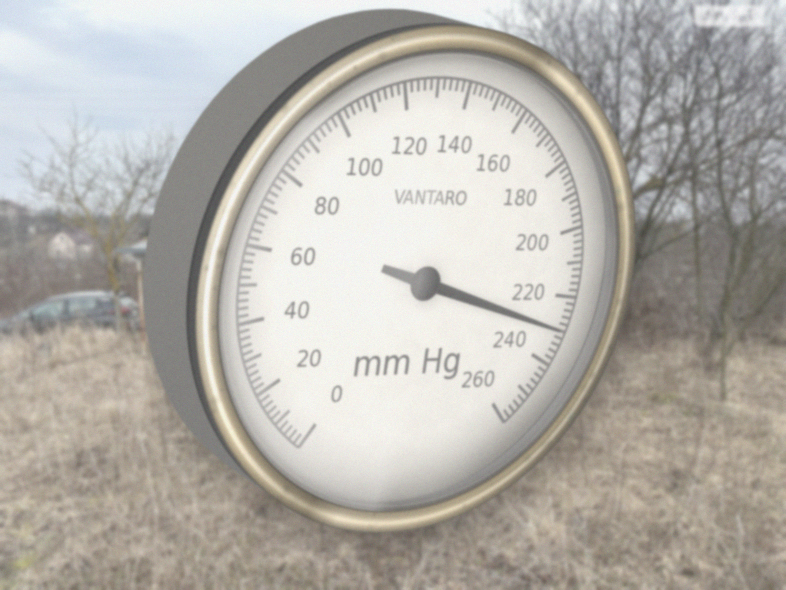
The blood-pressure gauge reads 230 (mmHg)
